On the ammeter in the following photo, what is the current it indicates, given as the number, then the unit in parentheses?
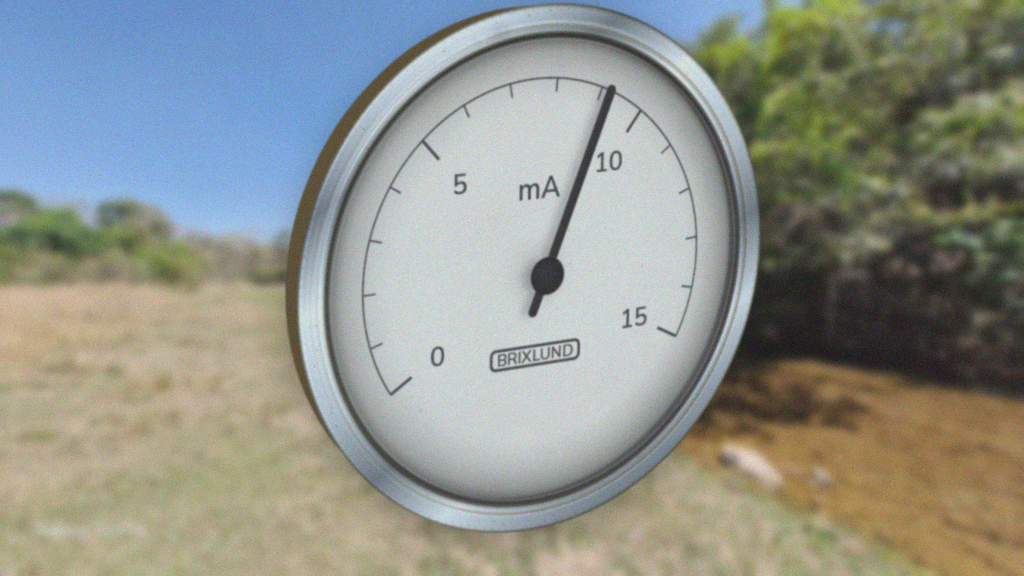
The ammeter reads 9 (mA)
